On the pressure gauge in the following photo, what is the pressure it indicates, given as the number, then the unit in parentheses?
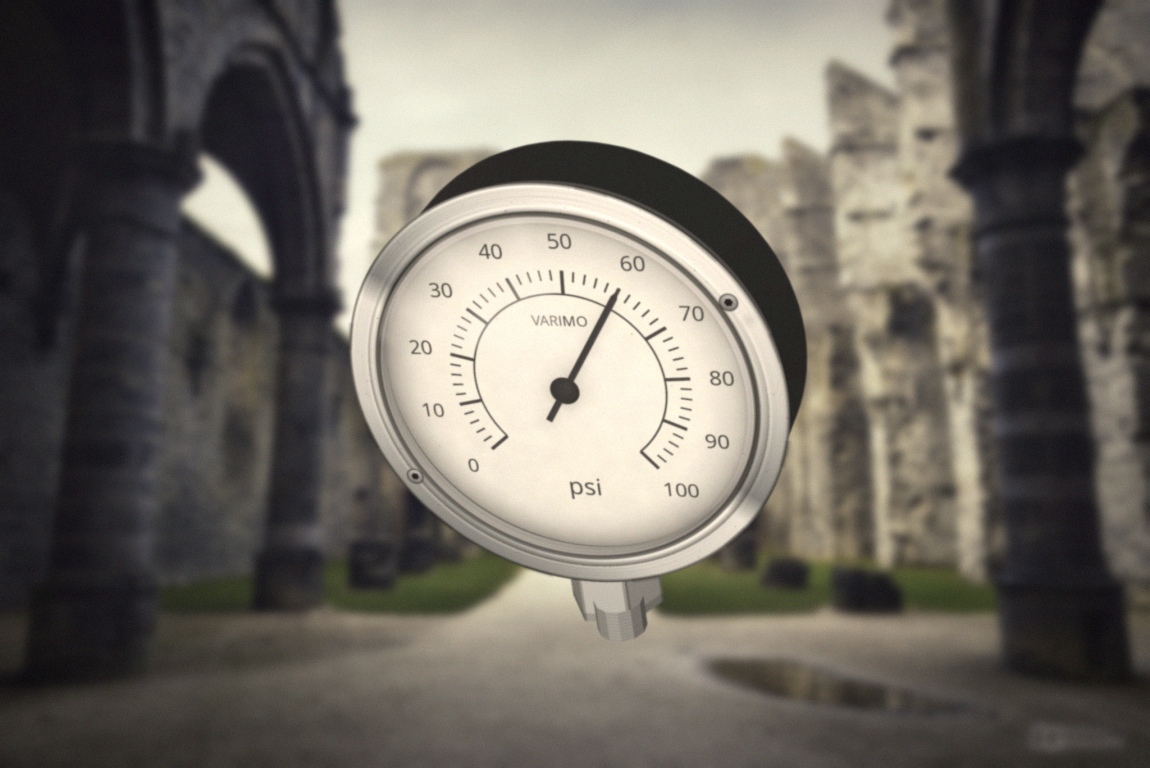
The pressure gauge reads 60 (psi)
